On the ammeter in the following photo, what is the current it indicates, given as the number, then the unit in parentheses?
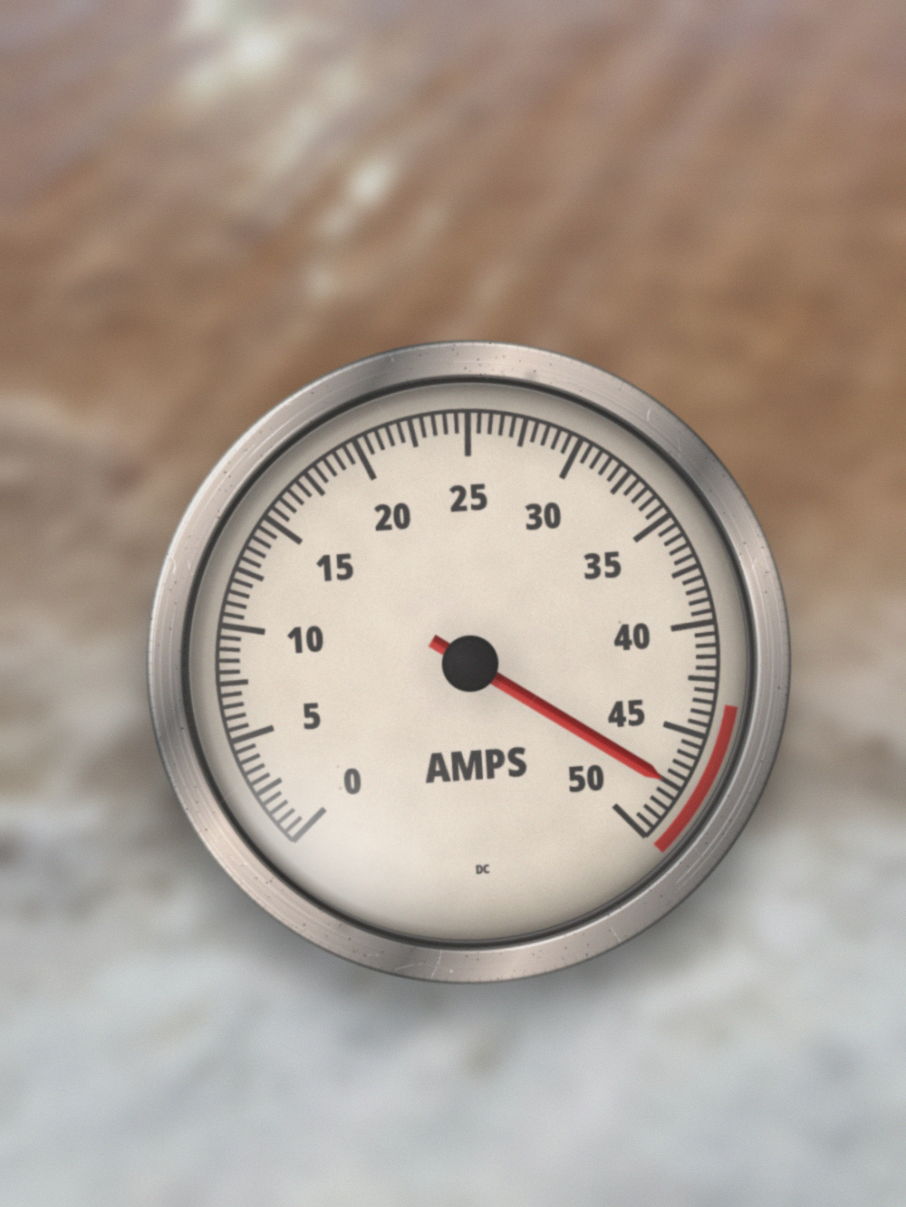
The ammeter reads 47.5 (A)
